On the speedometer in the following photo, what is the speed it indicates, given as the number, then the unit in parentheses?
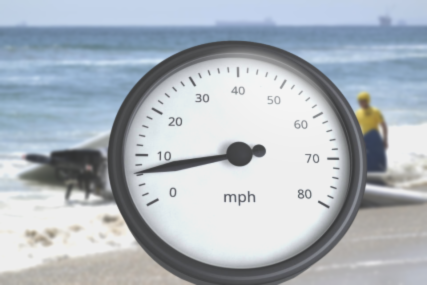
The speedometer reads 6 (mph)
